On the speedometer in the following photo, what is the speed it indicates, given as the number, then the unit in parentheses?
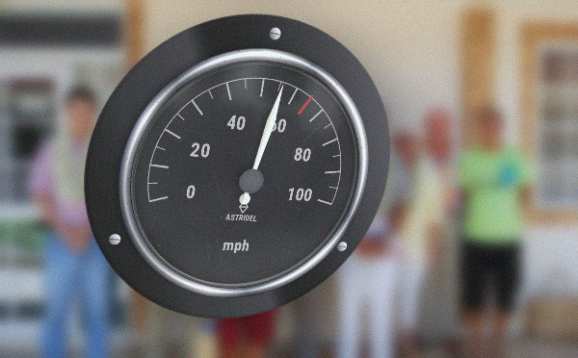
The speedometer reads 55 (mph)
